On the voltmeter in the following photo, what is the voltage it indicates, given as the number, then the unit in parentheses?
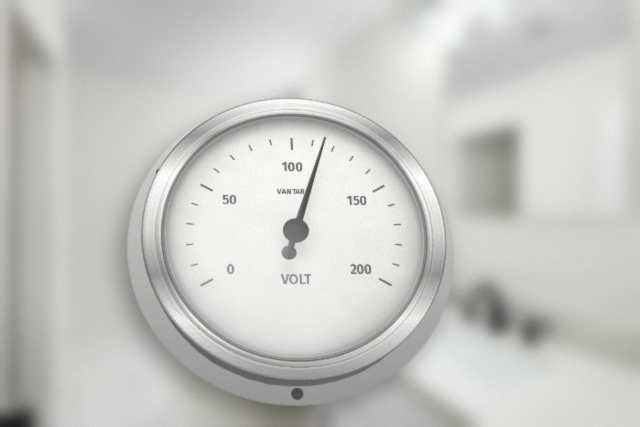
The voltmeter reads 115 (V)
